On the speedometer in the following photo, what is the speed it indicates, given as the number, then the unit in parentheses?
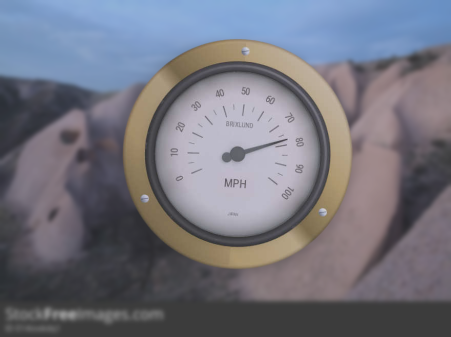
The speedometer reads 77.5 (mph)
